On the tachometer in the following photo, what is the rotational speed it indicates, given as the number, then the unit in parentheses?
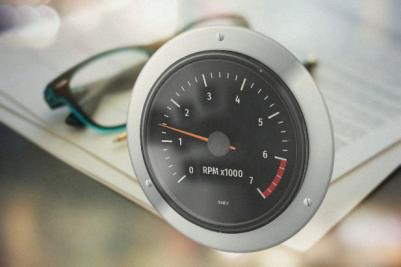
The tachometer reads 1400 (rpm)
